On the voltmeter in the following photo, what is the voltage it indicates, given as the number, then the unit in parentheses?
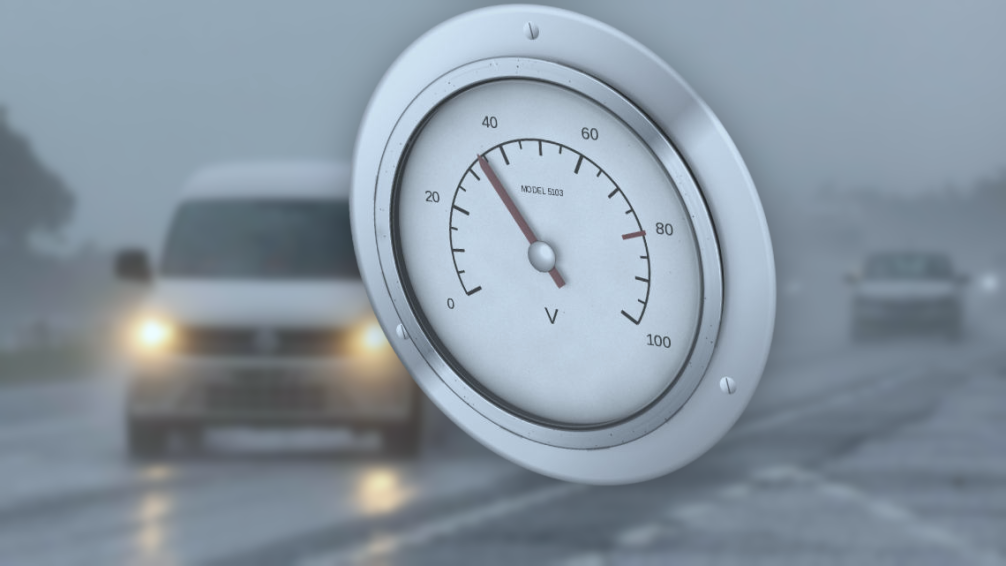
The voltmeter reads 35 (V)
